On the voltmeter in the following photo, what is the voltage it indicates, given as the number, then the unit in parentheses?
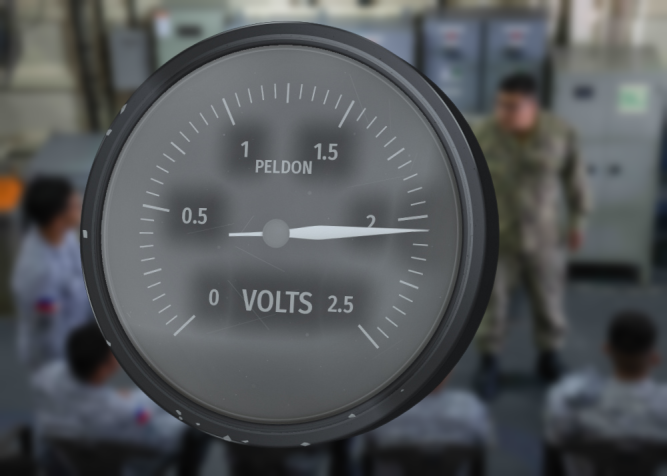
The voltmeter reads 2.05 (V)
